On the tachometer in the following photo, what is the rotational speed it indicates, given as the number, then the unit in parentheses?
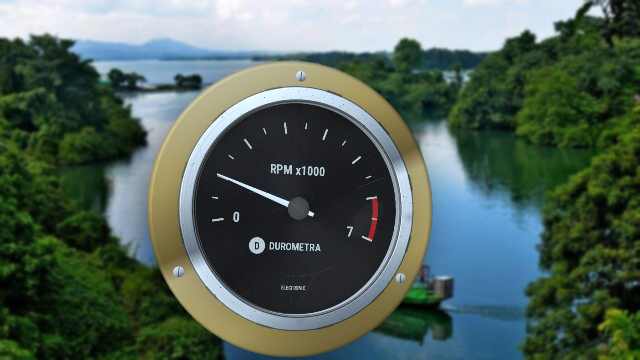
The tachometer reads 1000 (rpm)
